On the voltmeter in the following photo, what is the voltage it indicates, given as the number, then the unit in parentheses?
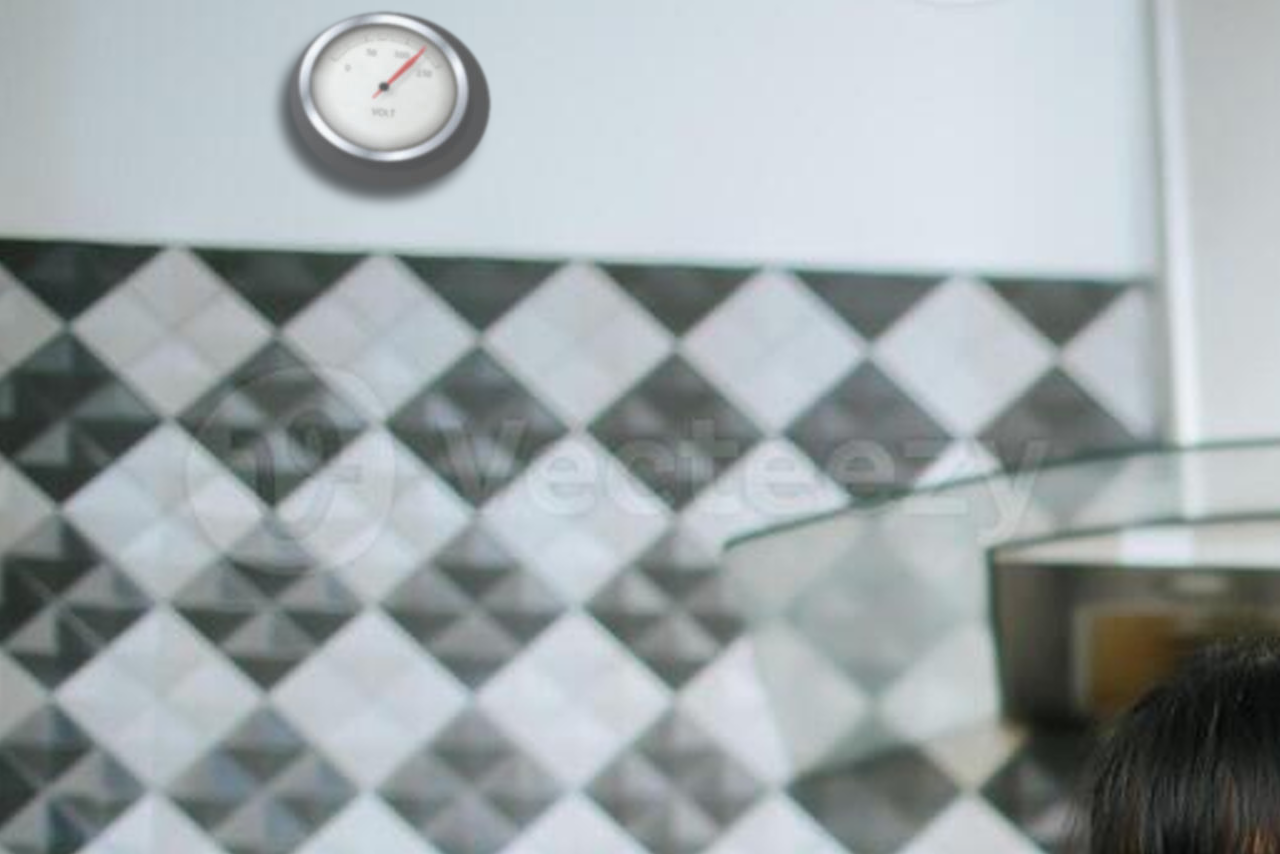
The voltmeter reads 125 (V)
